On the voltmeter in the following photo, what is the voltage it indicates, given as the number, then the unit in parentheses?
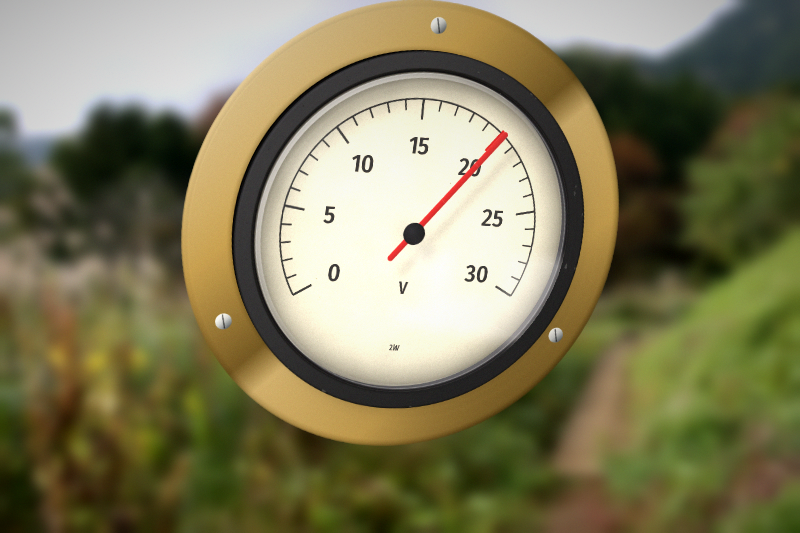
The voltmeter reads 20 (V)
